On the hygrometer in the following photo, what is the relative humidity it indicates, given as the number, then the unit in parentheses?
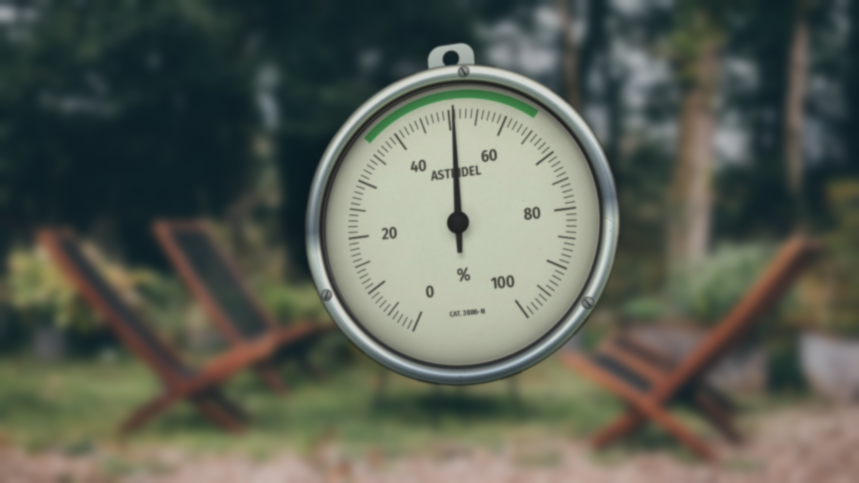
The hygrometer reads 51 (%)
